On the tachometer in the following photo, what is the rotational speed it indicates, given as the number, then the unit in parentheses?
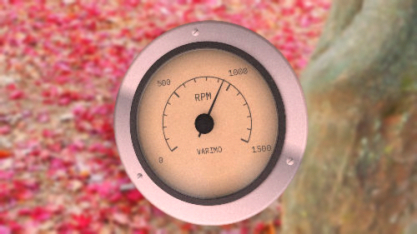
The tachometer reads 950 (rpm)
